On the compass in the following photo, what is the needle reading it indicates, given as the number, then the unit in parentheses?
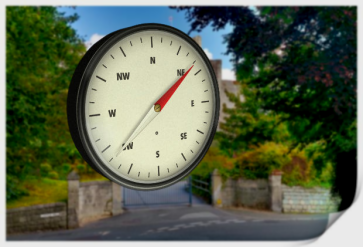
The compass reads 50 (°)
